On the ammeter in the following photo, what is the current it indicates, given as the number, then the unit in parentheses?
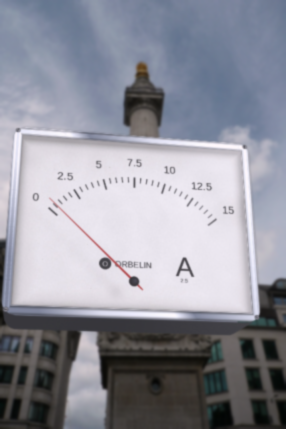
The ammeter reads 0.5 (A)
